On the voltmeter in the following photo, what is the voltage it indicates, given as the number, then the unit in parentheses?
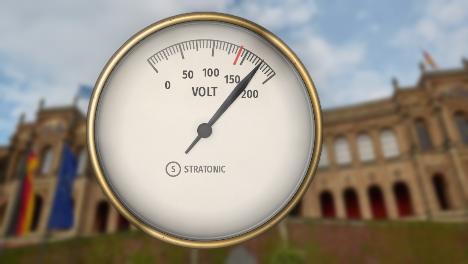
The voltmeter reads 175 (V)
